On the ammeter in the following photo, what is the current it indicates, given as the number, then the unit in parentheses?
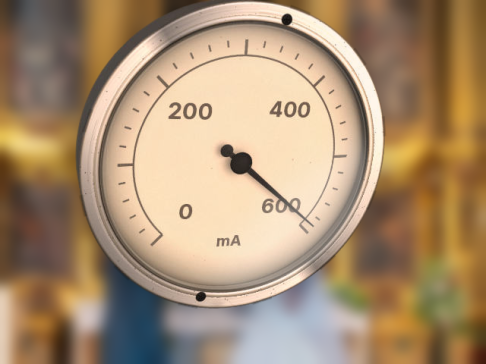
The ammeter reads 590 (mA)
